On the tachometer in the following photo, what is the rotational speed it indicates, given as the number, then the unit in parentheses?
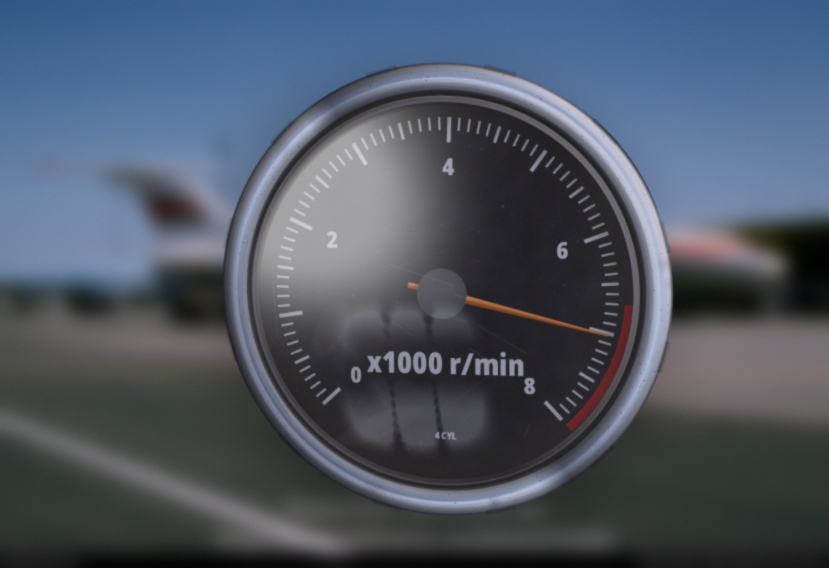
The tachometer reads 7000 (rpm)
